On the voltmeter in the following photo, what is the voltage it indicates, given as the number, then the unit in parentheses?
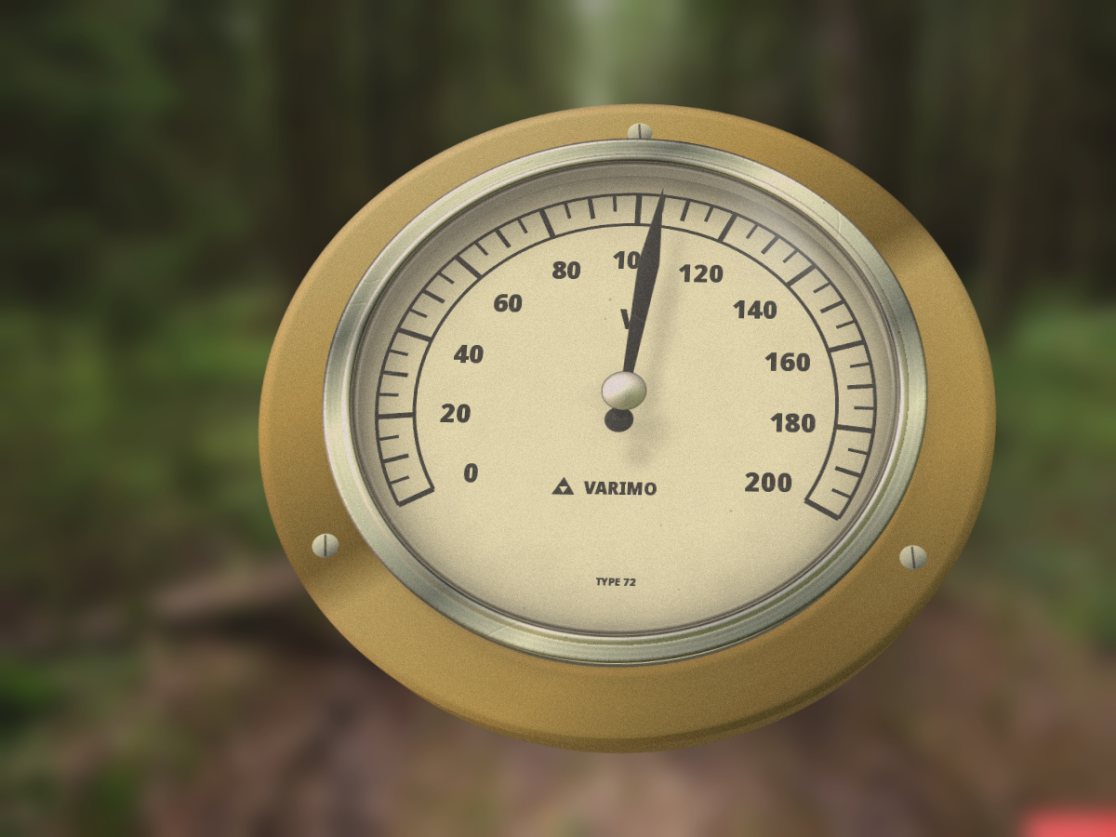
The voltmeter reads 105 (V)
